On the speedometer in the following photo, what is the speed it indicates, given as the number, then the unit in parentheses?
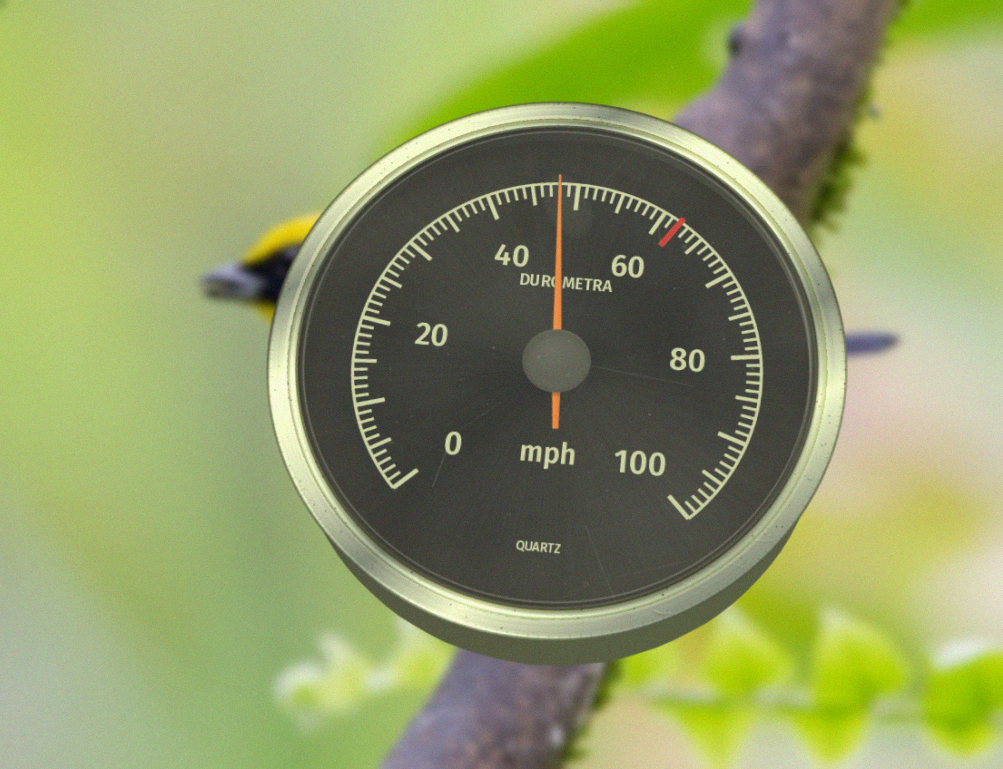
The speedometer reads 48 (mph)
